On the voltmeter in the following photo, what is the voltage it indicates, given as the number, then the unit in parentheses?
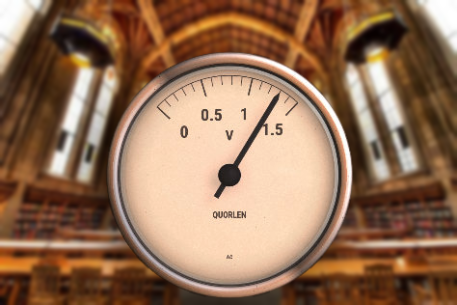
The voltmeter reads 1.3 (V)
